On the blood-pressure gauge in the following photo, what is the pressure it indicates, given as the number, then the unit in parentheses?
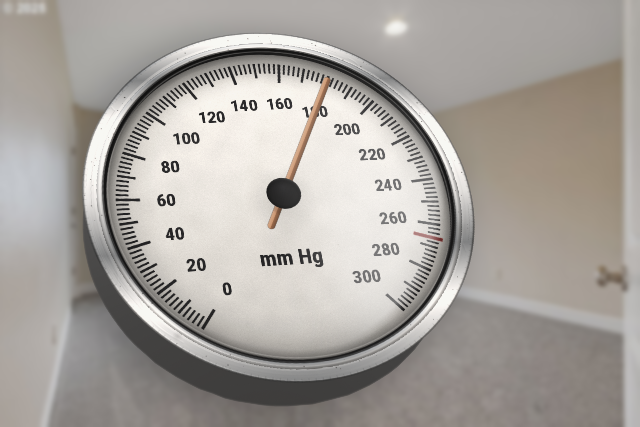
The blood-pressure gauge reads 180 (mmHg)
